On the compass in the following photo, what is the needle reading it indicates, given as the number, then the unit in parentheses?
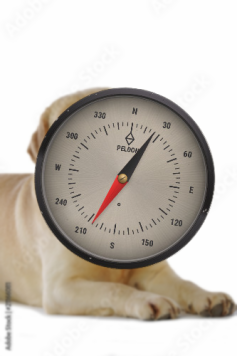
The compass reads 205 (°)
